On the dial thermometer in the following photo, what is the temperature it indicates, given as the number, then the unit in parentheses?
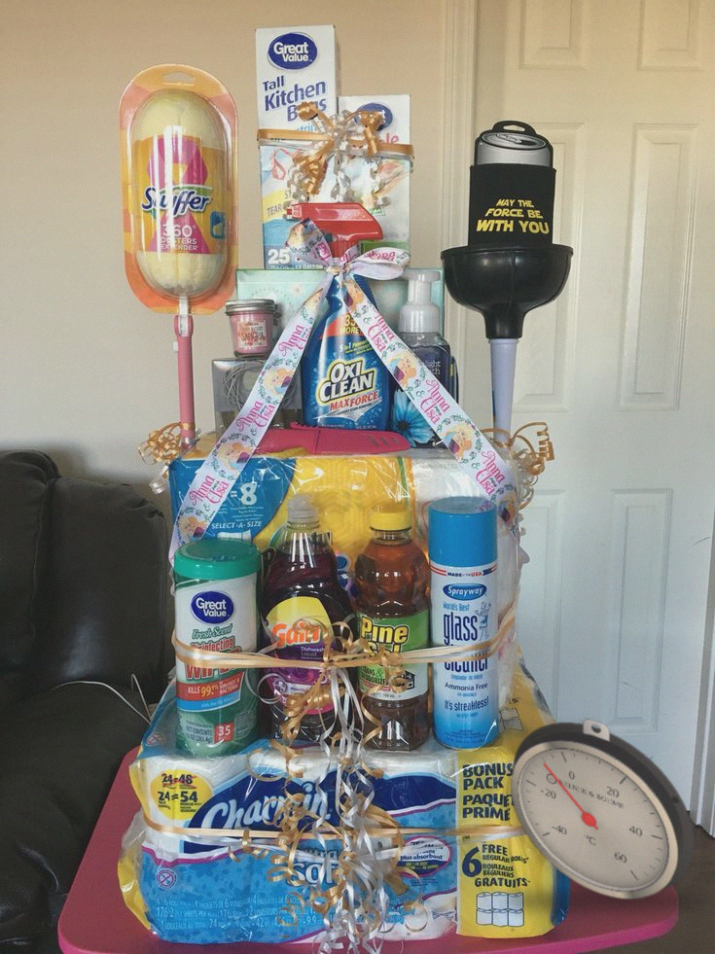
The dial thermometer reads -8 (°C)
